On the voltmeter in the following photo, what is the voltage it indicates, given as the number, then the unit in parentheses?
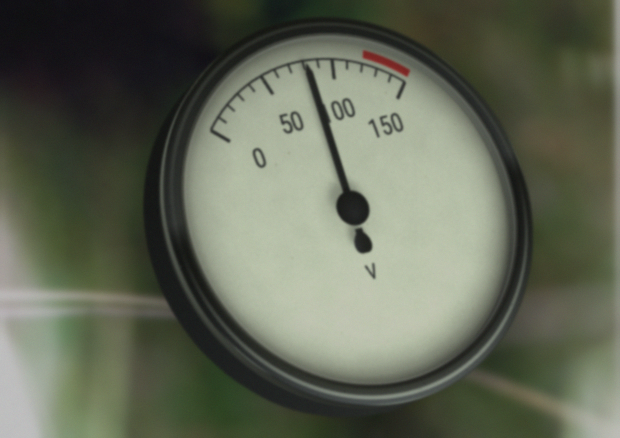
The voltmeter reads 80 (V)
